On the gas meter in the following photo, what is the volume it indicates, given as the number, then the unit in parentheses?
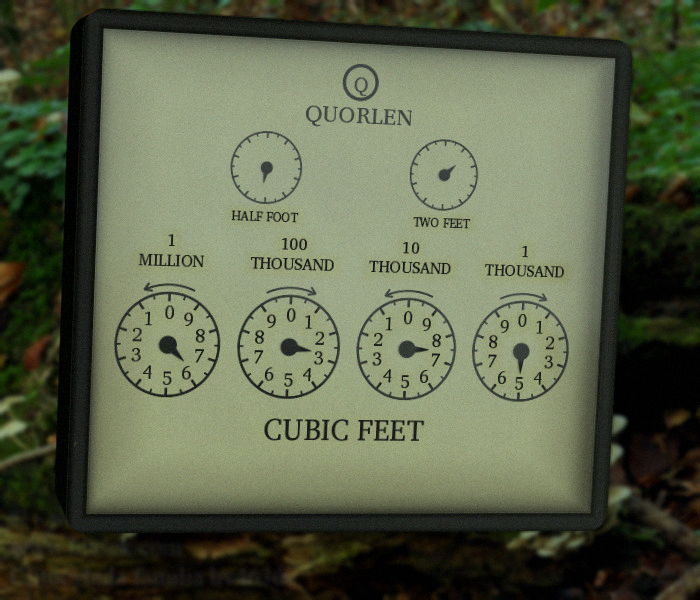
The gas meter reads 627500 (ft³)
